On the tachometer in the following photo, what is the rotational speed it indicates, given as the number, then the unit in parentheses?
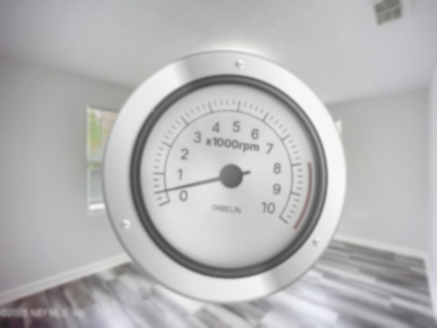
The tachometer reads 400 (rpm)
